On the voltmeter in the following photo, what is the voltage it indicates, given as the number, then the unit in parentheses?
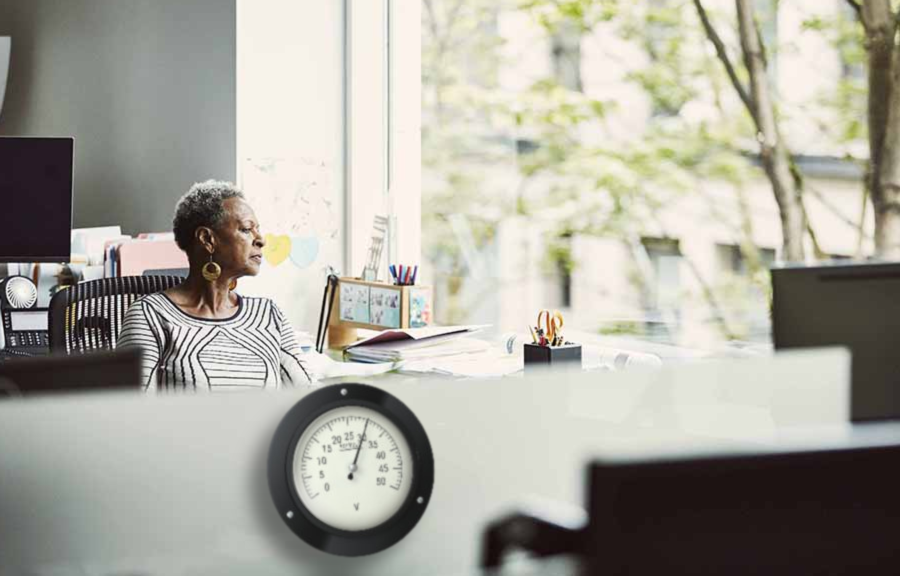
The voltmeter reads 30 (V)
